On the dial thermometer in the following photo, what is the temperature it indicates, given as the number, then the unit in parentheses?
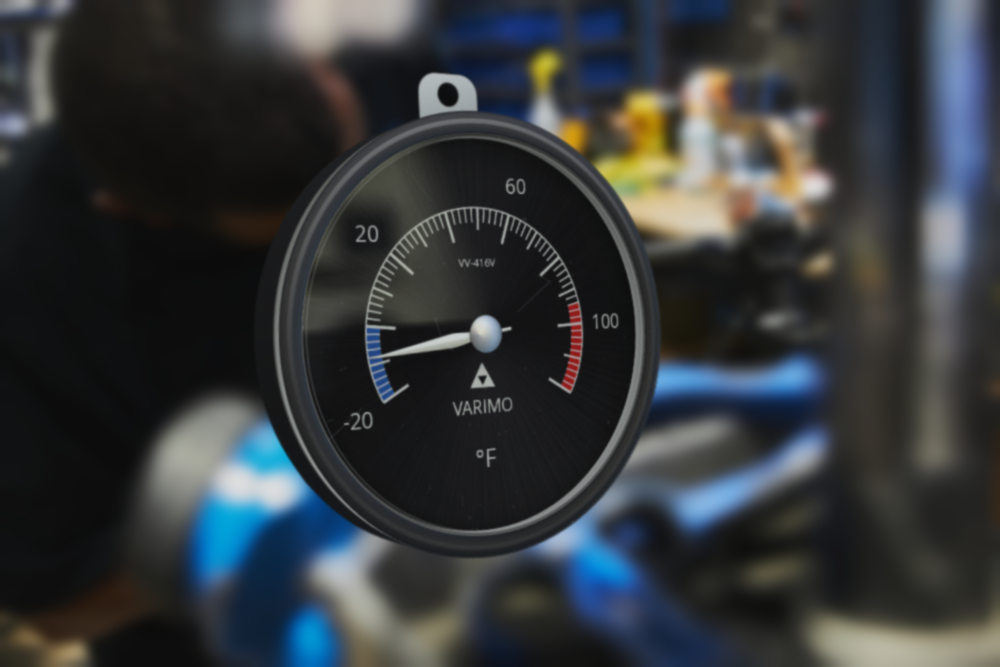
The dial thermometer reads -8 (°F)
